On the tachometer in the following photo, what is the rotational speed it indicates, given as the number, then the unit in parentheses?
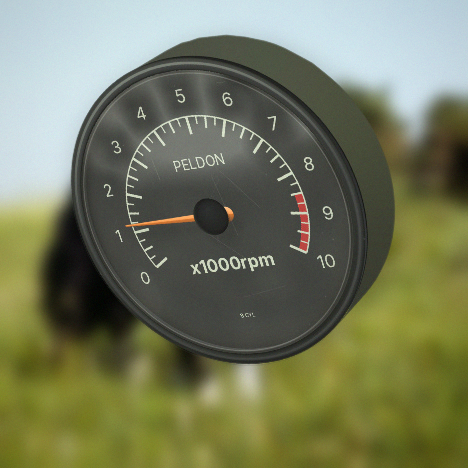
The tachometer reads 1250 (rpm)
